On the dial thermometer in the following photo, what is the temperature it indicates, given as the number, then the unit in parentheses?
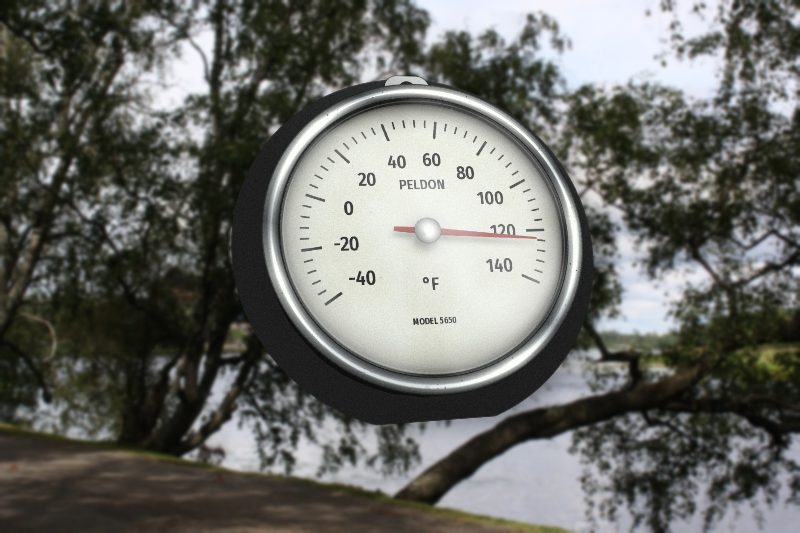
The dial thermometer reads 124 (°F)
